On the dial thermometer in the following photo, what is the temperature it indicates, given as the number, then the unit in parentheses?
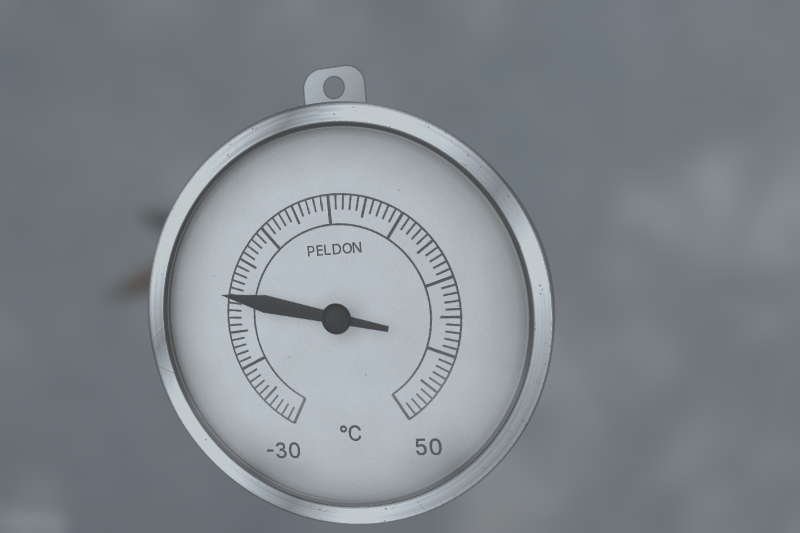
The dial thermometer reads -10 (°C)
